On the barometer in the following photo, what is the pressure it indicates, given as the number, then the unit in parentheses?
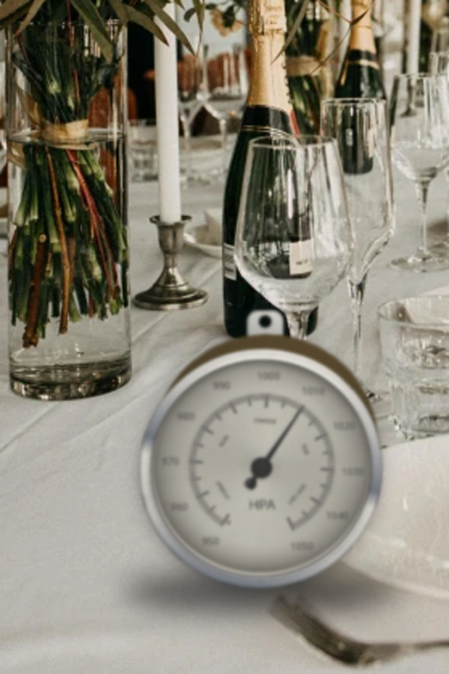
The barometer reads 1010 (hPa)
